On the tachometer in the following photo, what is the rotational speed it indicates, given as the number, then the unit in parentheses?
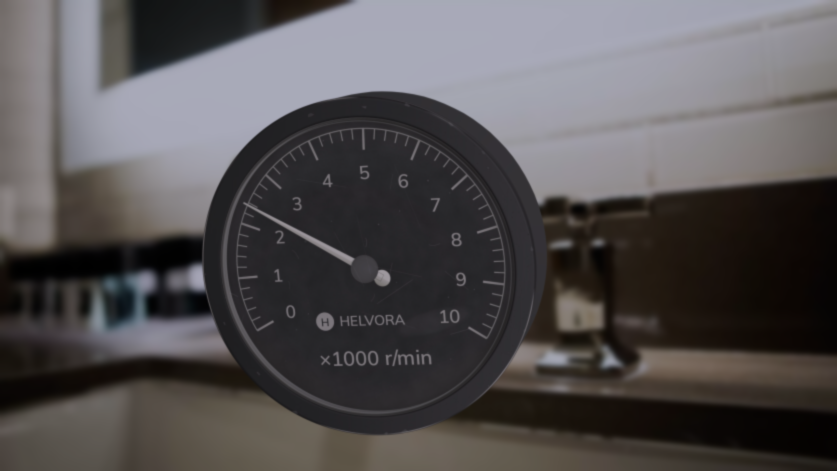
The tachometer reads 2400 (rpm)
